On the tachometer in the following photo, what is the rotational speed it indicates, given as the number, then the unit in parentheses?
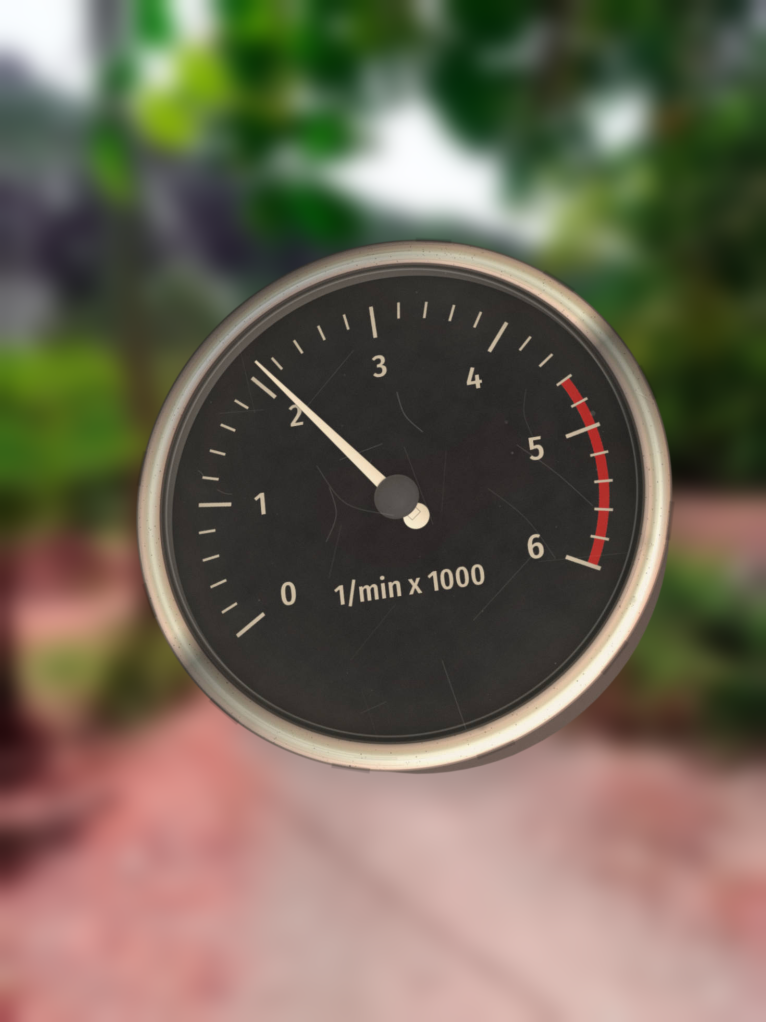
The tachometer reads 2100 (rpm)
